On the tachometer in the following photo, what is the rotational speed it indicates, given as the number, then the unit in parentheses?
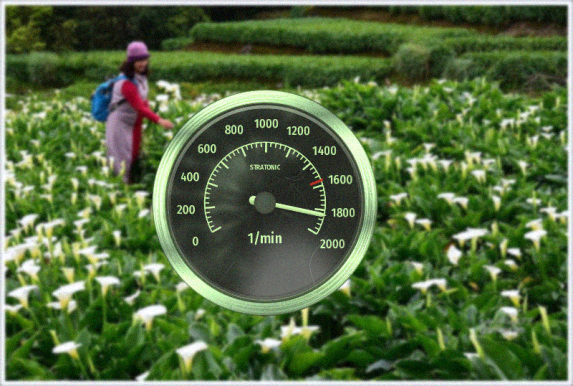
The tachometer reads 1840 (rpm)
